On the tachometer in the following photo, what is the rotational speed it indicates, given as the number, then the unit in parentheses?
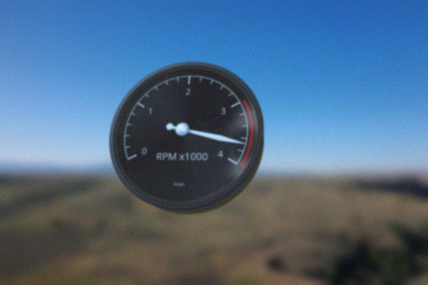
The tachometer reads 3700 (rpm)
